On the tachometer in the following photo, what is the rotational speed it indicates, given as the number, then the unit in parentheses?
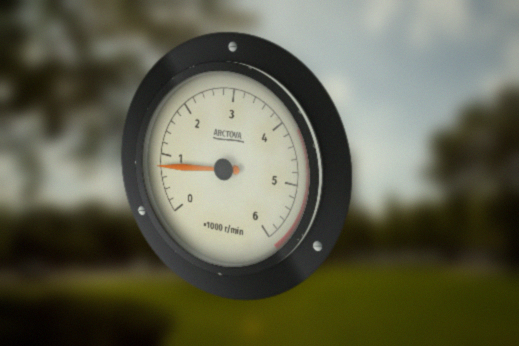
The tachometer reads 800 (rpm)
